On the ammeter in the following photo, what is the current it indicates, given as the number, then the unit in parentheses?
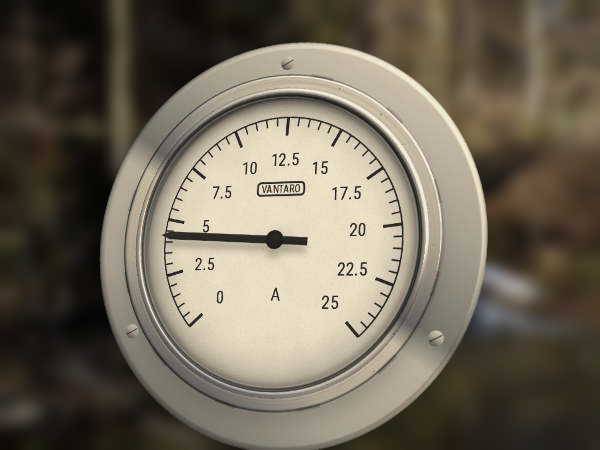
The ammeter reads 4.25 (A)
